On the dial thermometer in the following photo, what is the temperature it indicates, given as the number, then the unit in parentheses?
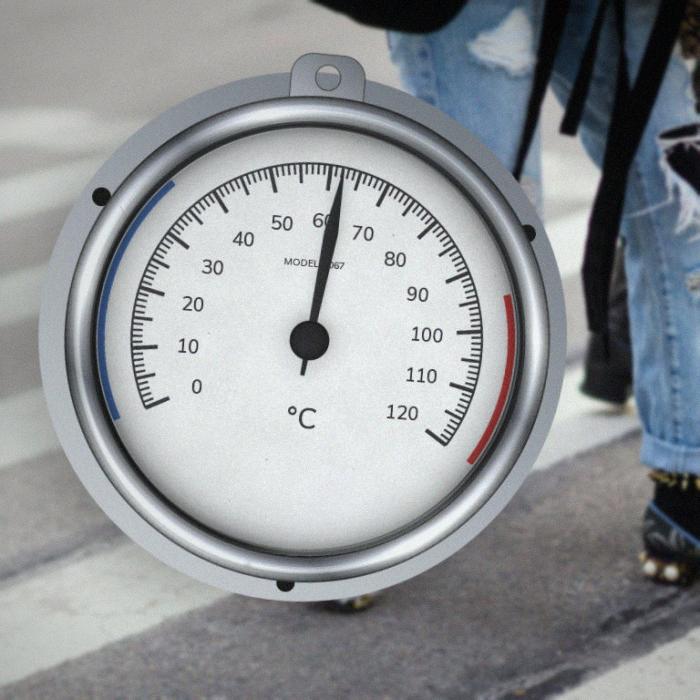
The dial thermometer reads 62 (°C)
